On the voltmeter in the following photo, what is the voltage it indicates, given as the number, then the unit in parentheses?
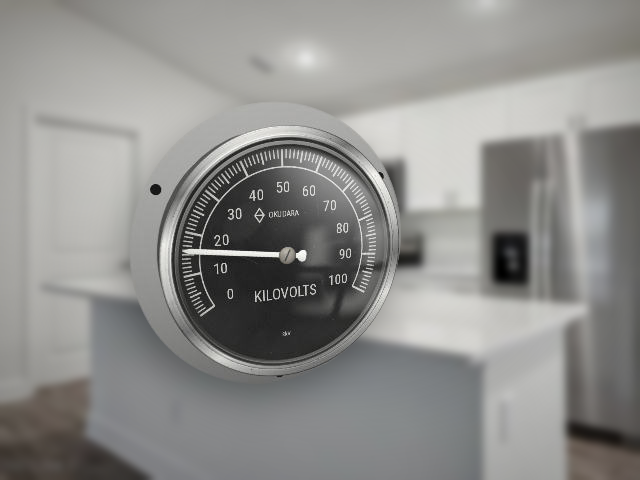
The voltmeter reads 16 (kV)
